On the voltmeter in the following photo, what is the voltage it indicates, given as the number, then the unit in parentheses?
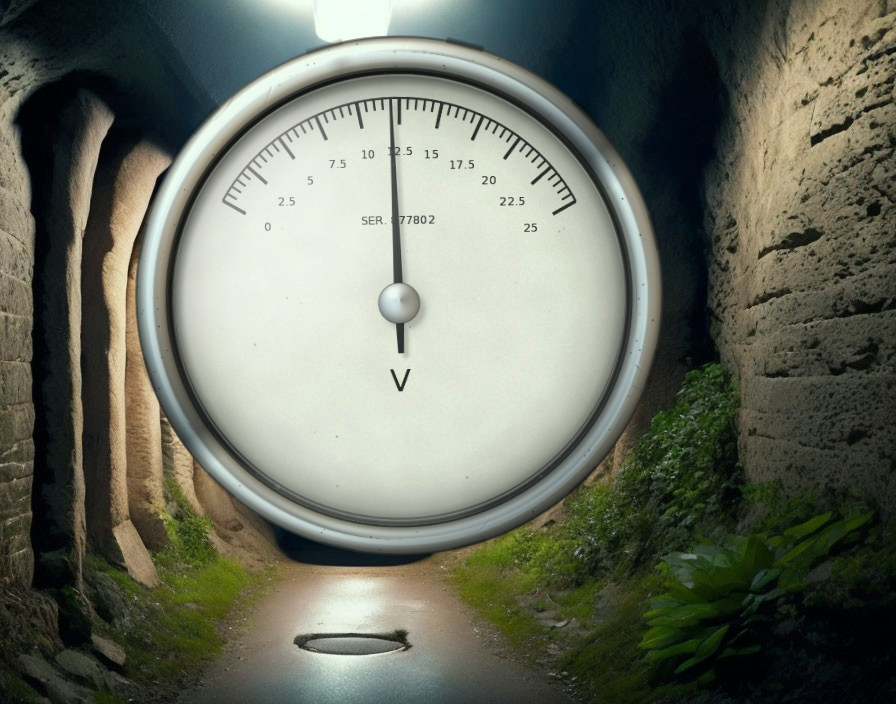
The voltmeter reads 12 (V)
